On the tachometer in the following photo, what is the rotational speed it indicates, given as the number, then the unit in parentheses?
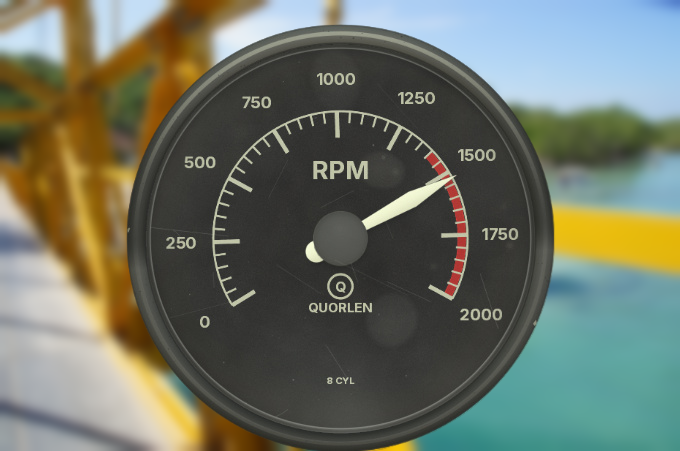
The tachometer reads 1525 (rpm)
